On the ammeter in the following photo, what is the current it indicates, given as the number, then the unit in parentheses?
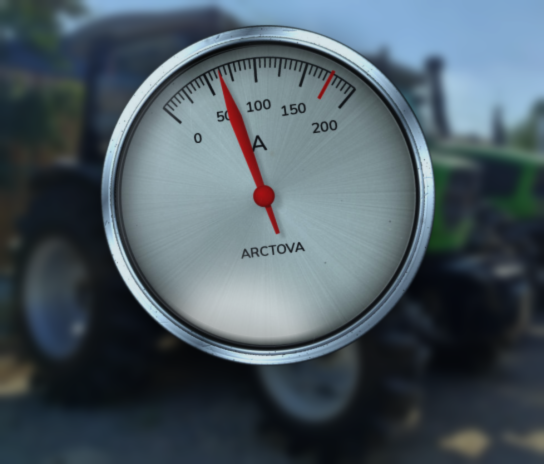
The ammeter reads 65 (A)
